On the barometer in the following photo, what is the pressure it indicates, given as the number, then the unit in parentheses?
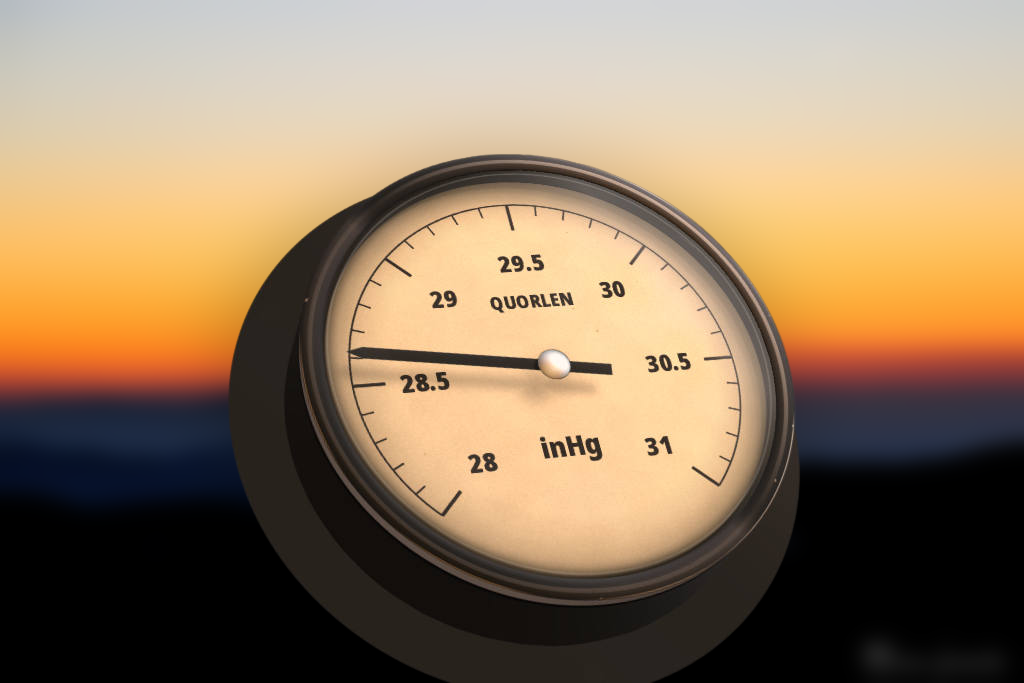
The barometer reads 28.6 (inHg)
